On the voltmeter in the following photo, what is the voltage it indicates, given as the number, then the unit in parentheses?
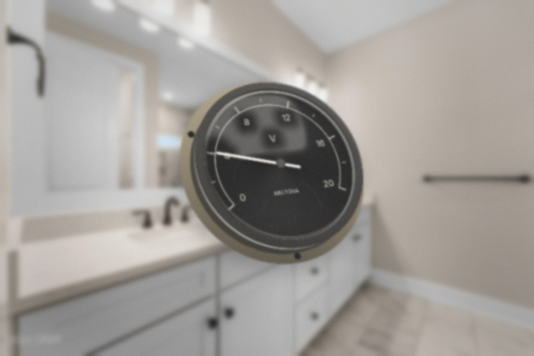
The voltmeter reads 4 (V)
